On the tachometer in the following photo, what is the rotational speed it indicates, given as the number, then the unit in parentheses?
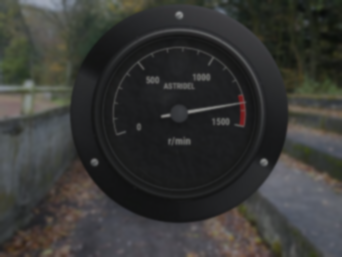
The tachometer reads 1350 (rpm)
